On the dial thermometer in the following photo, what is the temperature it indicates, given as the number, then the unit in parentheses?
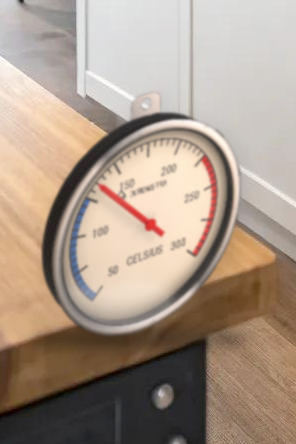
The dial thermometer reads 135 (°C)
